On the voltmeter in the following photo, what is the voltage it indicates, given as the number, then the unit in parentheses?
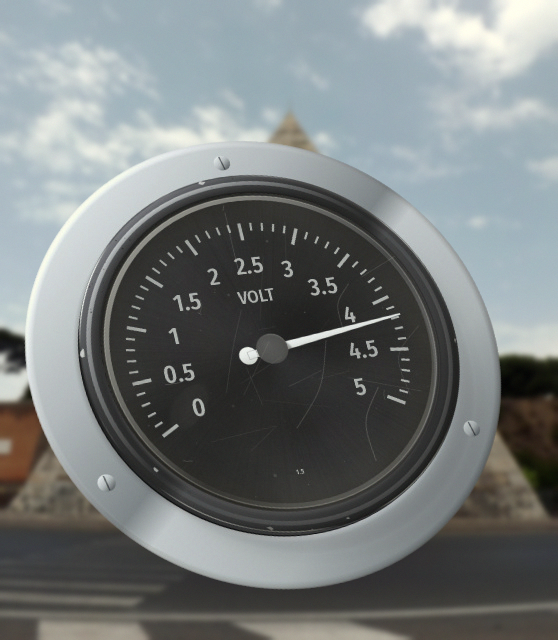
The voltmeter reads 4.2 (V)
